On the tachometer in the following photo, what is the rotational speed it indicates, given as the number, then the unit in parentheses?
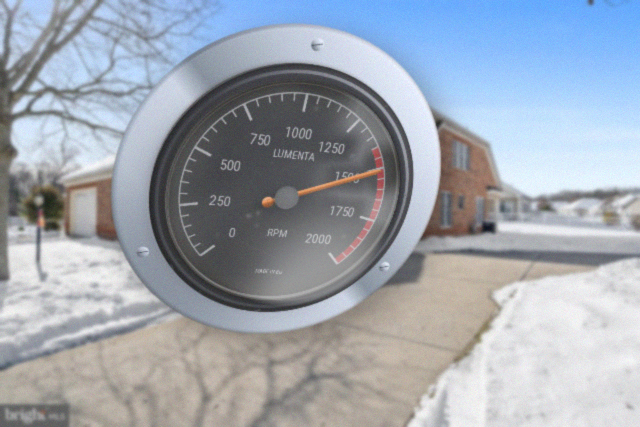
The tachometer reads 1500 (rpm)
